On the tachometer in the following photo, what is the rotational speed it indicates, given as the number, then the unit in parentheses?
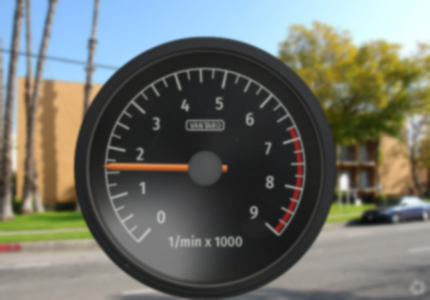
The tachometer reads 1625 (rpm)
